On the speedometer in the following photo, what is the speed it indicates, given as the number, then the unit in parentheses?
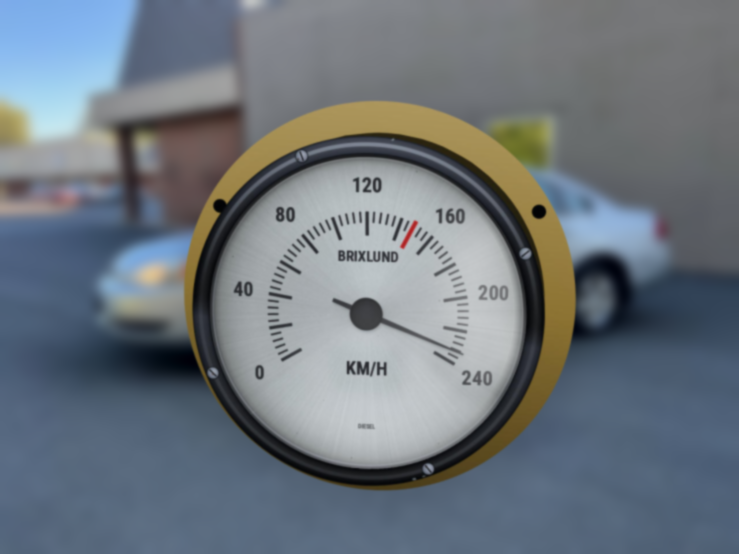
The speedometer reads 232 (km/h)
